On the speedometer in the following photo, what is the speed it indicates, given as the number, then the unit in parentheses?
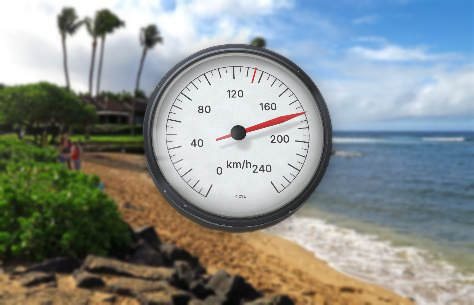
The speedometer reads 180 (km/h)
